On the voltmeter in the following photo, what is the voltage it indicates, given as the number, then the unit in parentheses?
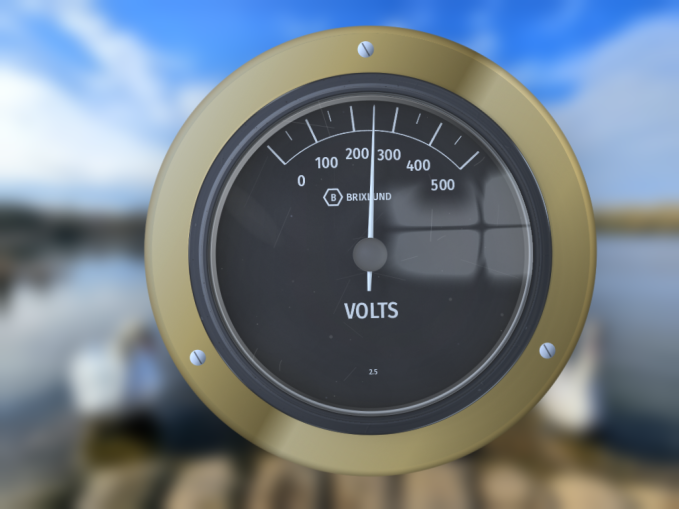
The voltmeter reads 250 (V)
